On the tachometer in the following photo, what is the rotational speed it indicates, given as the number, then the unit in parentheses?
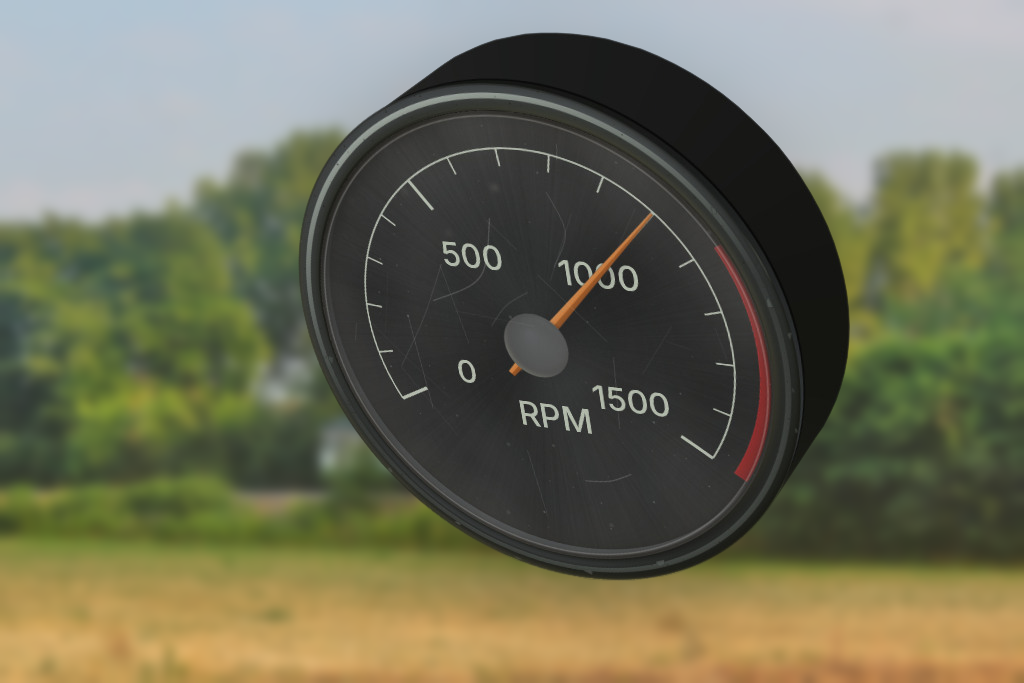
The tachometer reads 1000 (rpm)
